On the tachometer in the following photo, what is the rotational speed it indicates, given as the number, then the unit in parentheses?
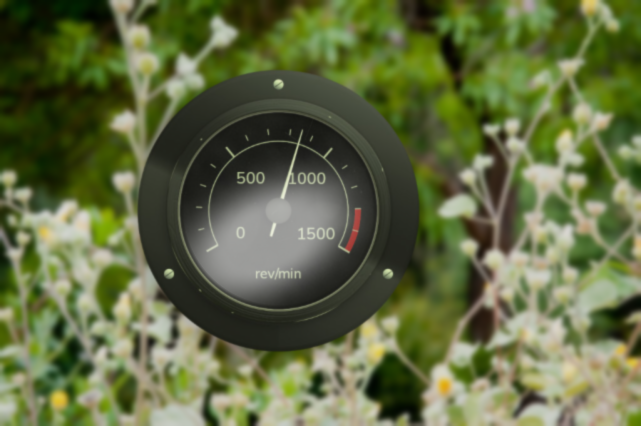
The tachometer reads 850 (rpm)
